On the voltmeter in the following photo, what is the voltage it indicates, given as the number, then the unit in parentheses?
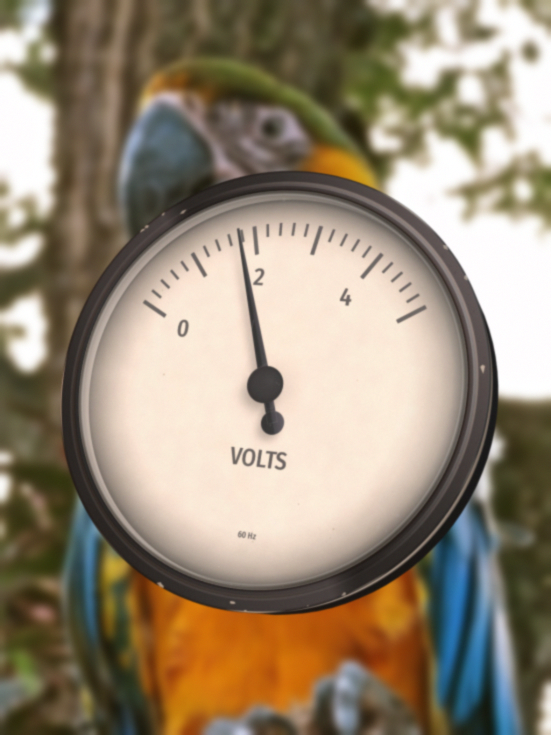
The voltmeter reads 1.8 (V)
